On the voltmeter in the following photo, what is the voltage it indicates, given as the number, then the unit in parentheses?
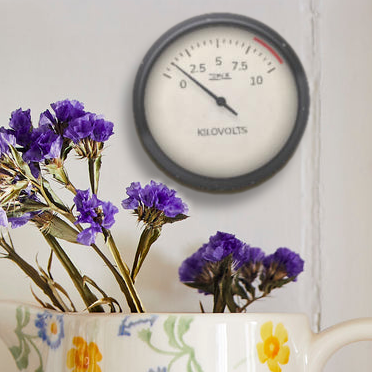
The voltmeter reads 1 (kV)
